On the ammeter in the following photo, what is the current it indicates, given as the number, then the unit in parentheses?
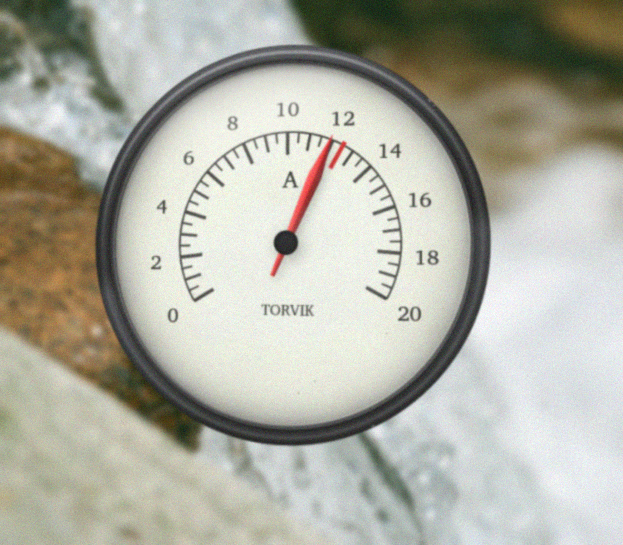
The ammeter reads 12 (A)
